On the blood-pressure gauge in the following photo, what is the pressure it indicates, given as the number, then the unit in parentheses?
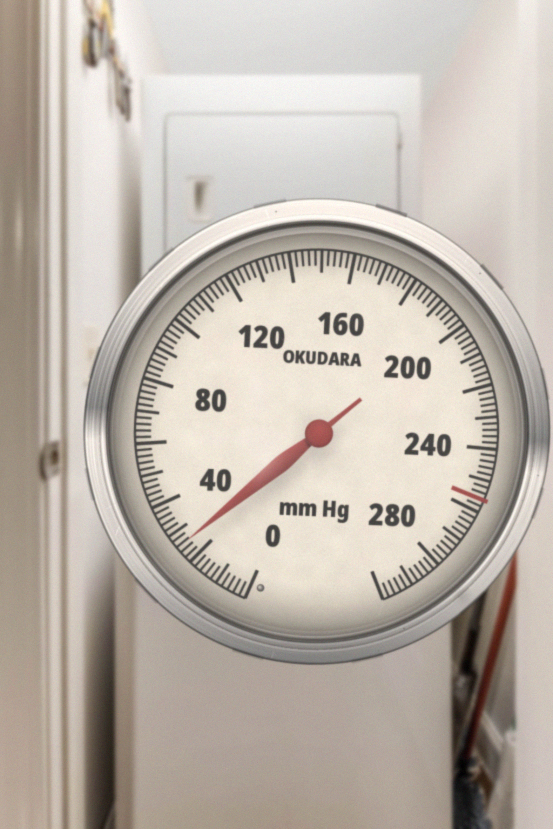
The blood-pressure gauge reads 26 (mmHg)
